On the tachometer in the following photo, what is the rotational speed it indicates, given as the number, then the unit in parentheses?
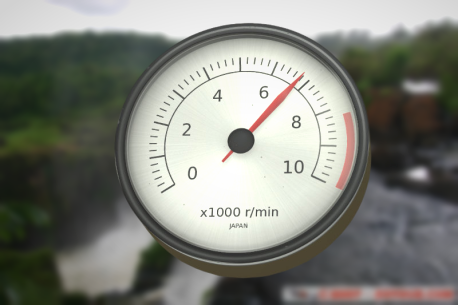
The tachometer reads 6800 (rpm)
